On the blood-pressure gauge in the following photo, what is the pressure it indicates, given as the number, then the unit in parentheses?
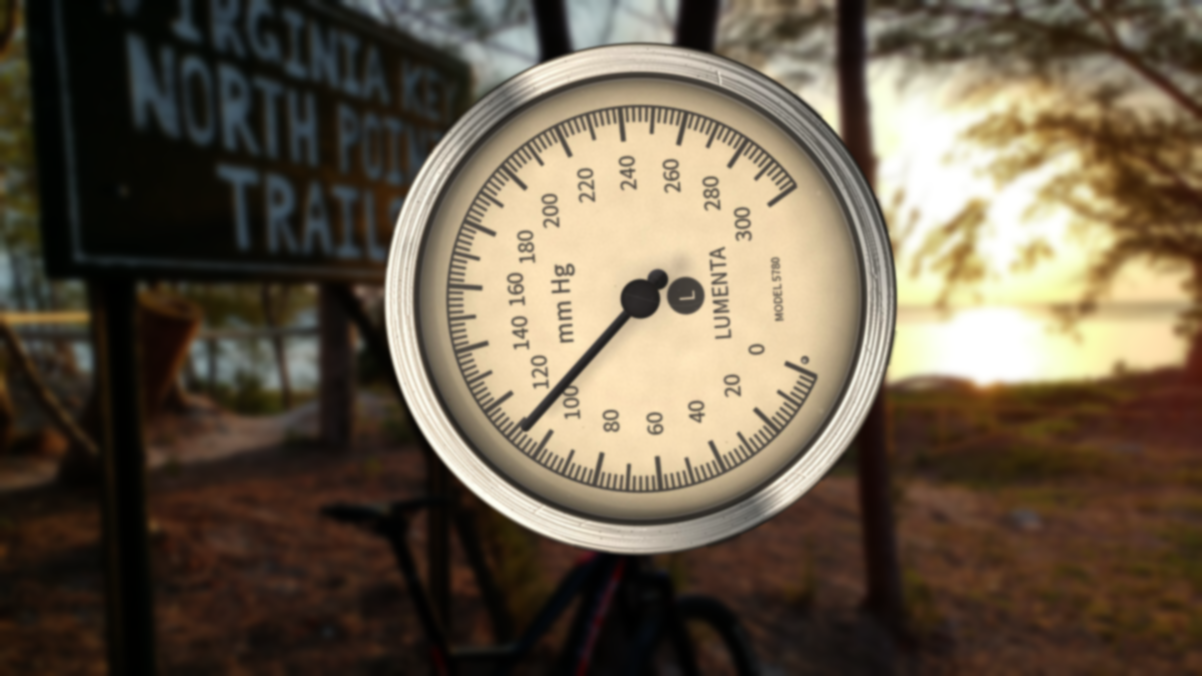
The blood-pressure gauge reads 108 (mmHg)
